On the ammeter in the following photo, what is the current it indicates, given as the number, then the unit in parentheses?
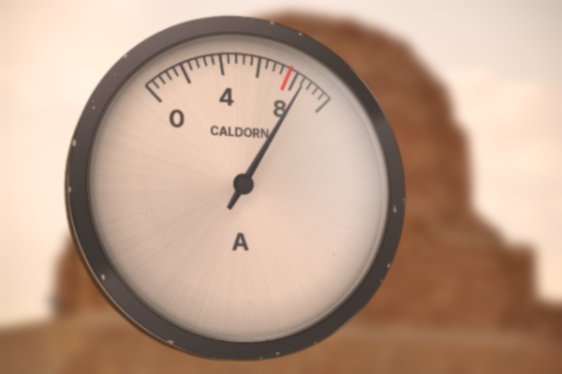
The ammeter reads 8.4 (A)
